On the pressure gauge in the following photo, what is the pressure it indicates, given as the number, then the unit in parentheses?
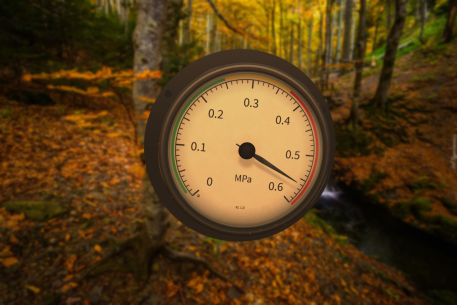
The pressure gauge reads 0.56 (MPa)
